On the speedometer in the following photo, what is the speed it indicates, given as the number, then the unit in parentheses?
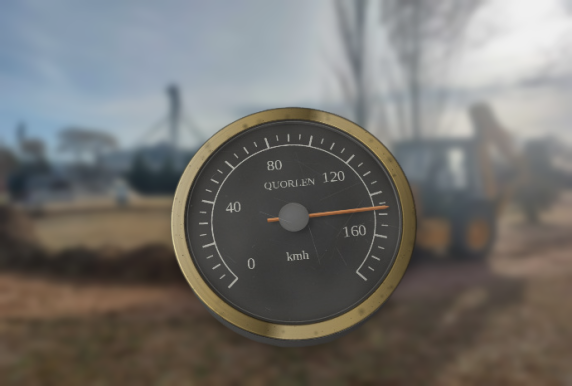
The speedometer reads 147.5 (km/h)
